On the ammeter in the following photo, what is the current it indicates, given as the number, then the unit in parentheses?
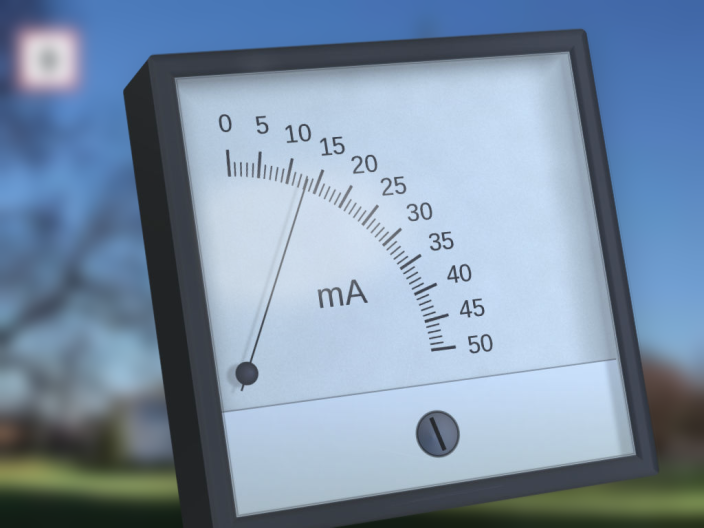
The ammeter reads 13 (mA)
